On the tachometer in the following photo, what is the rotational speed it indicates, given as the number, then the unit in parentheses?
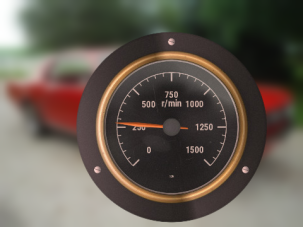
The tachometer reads 275 (rpm)
